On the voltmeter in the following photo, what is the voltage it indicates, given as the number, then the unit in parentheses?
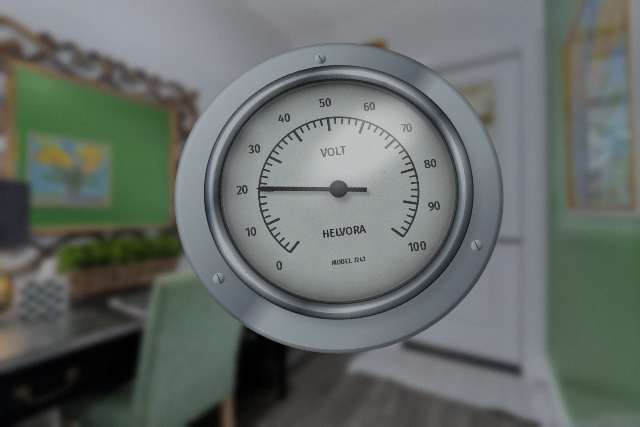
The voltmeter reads 20 (V)
